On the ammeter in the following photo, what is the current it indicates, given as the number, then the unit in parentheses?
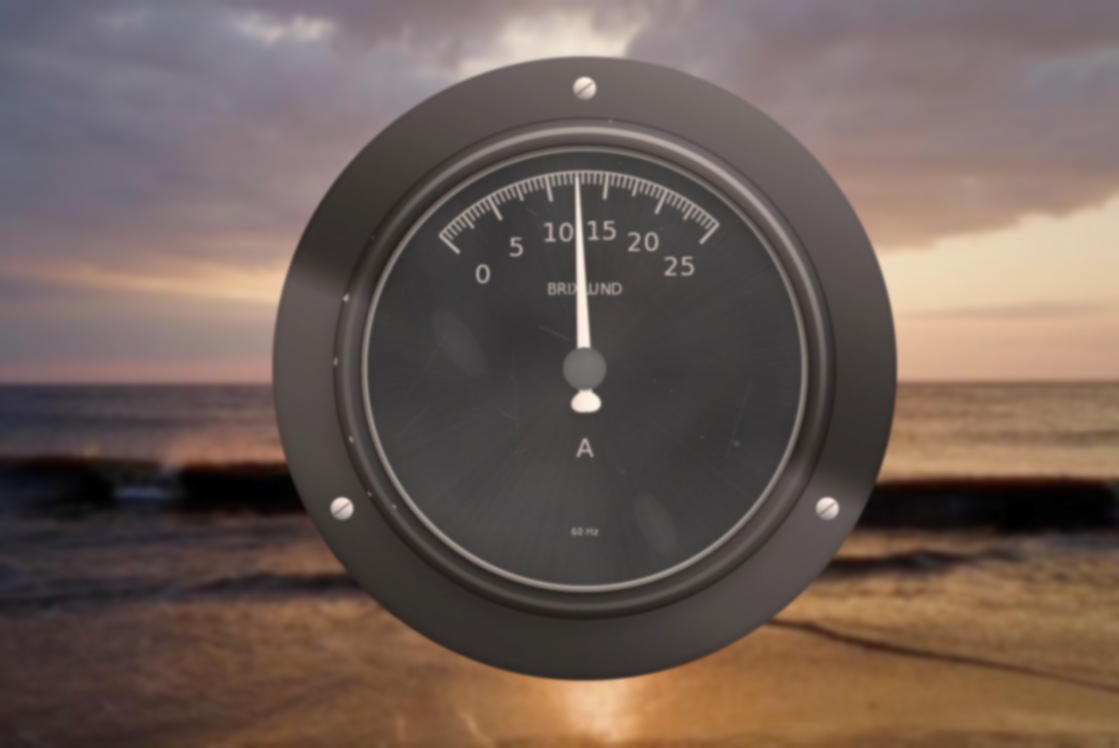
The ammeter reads 12.5 (A)
